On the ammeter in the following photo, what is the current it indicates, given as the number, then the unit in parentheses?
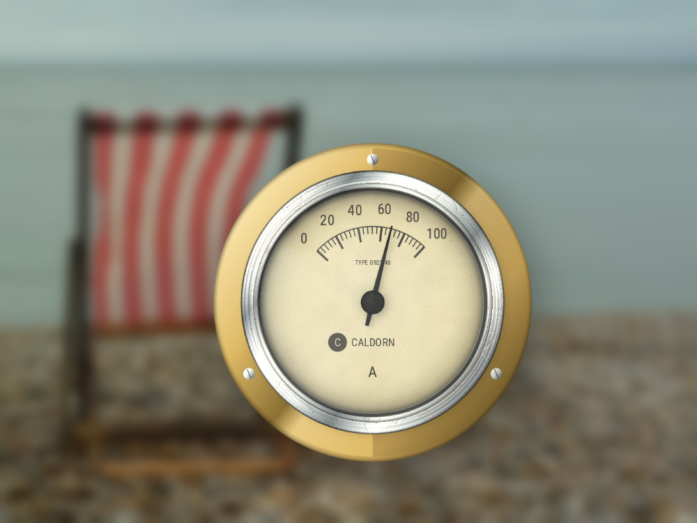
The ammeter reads 68 (A)
